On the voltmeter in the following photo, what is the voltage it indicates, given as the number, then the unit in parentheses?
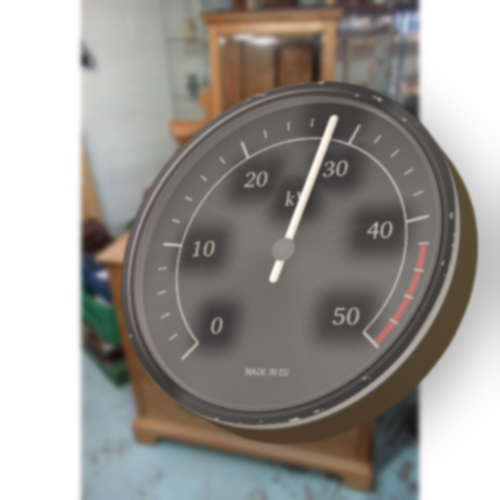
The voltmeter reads 28 (kV)
